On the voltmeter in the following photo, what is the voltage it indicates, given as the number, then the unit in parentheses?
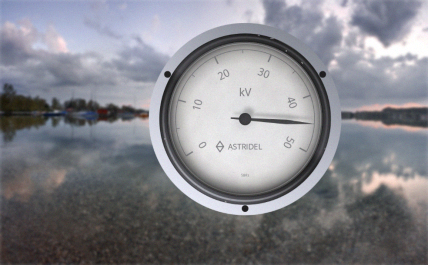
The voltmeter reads 45 (kV)
